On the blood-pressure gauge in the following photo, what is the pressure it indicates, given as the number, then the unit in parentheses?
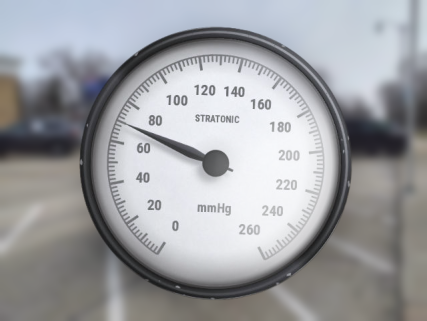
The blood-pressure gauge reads 70 (mmHg)
